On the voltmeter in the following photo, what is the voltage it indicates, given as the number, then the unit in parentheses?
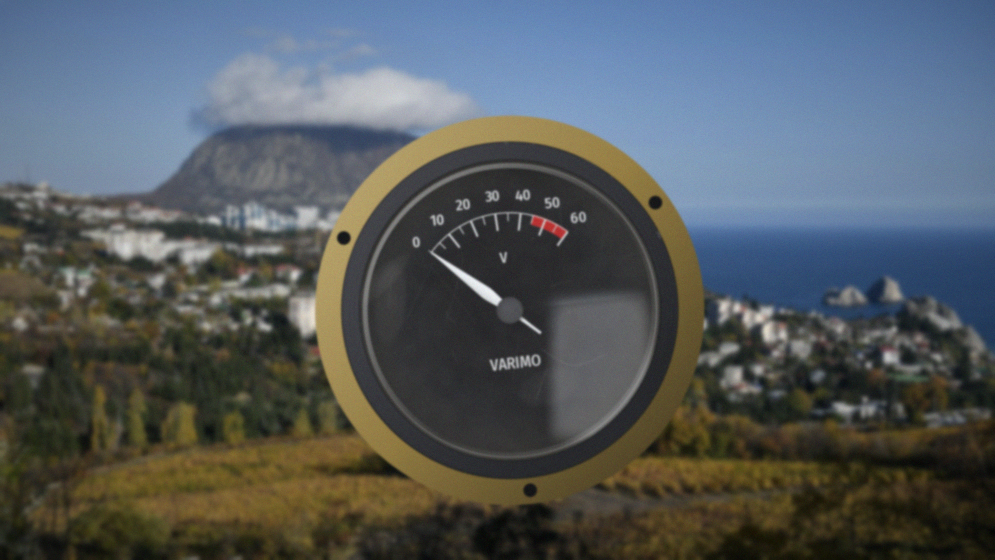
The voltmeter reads 0 (V)
